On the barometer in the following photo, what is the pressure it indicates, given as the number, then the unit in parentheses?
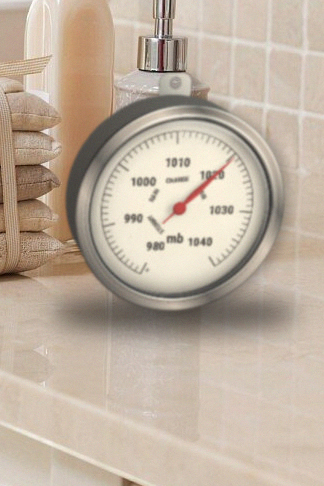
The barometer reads 1020 (mbar)
